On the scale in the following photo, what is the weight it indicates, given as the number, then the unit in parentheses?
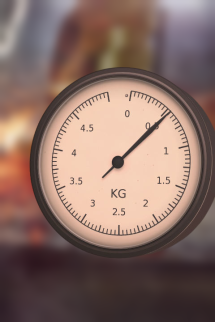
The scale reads 0.55 (kg)
